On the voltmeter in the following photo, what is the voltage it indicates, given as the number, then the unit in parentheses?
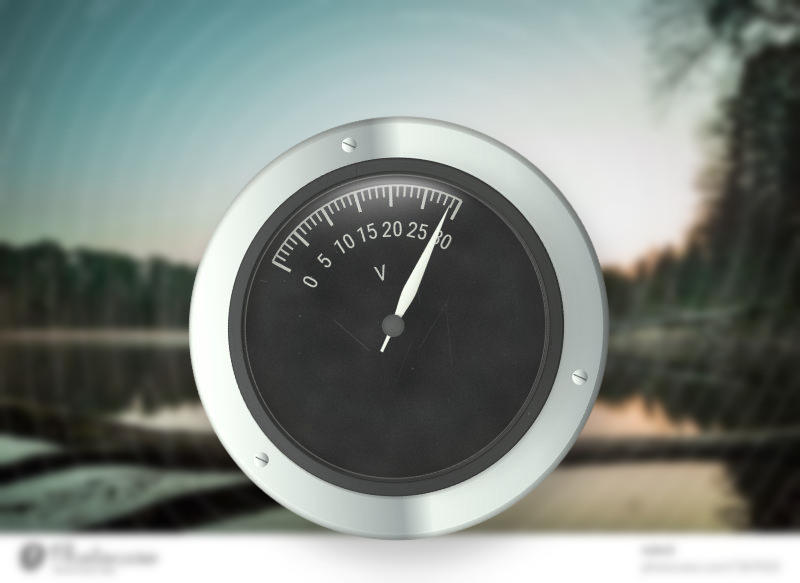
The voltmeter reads 29 (V)
